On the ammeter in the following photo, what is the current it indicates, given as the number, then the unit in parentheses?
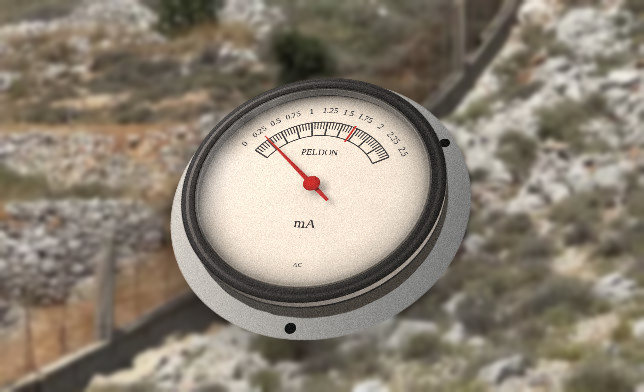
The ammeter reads 0.25 (mA)
